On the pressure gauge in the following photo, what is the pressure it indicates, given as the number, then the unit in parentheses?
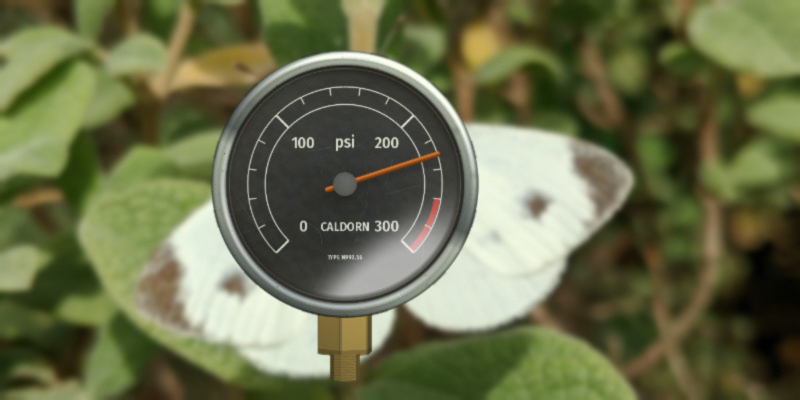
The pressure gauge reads 230 (psi)
